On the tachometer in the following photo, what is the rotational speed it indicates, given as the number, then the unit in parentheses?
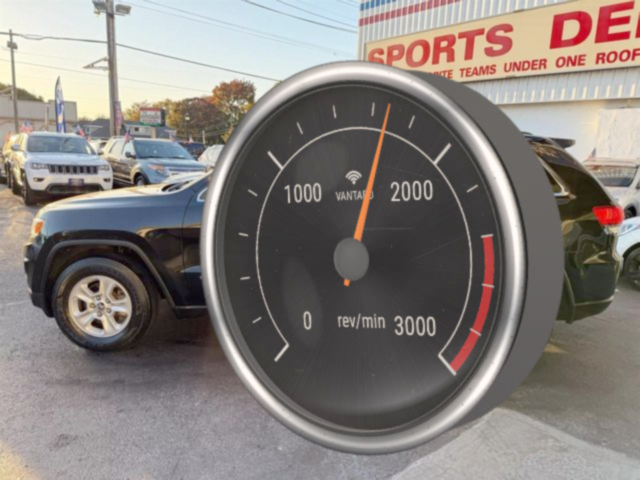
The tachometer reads 1700 (rpm)
